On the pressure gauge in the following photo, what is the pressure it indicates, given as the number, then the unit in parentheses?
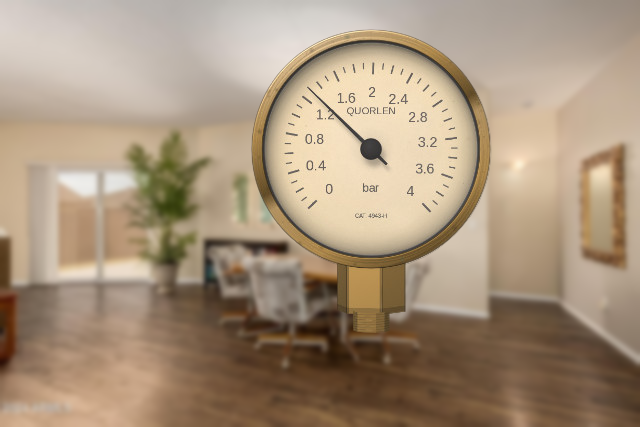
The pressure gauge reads 1.3 (bar)
